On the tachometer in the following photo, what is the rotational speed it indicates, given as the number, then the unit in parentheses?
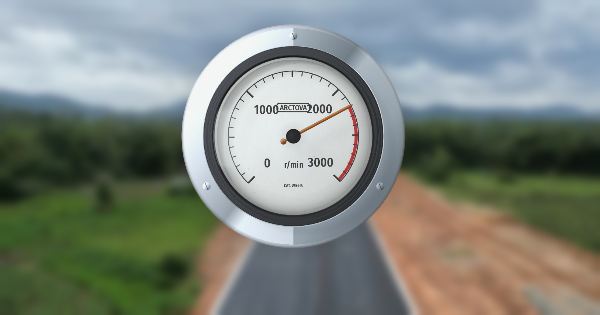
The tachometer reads 2200 (rpm)
